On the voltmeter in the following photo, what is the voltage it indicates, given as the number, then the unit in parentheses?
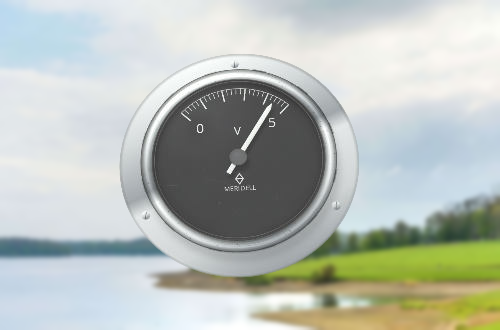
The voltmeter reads 4.4 (V)
